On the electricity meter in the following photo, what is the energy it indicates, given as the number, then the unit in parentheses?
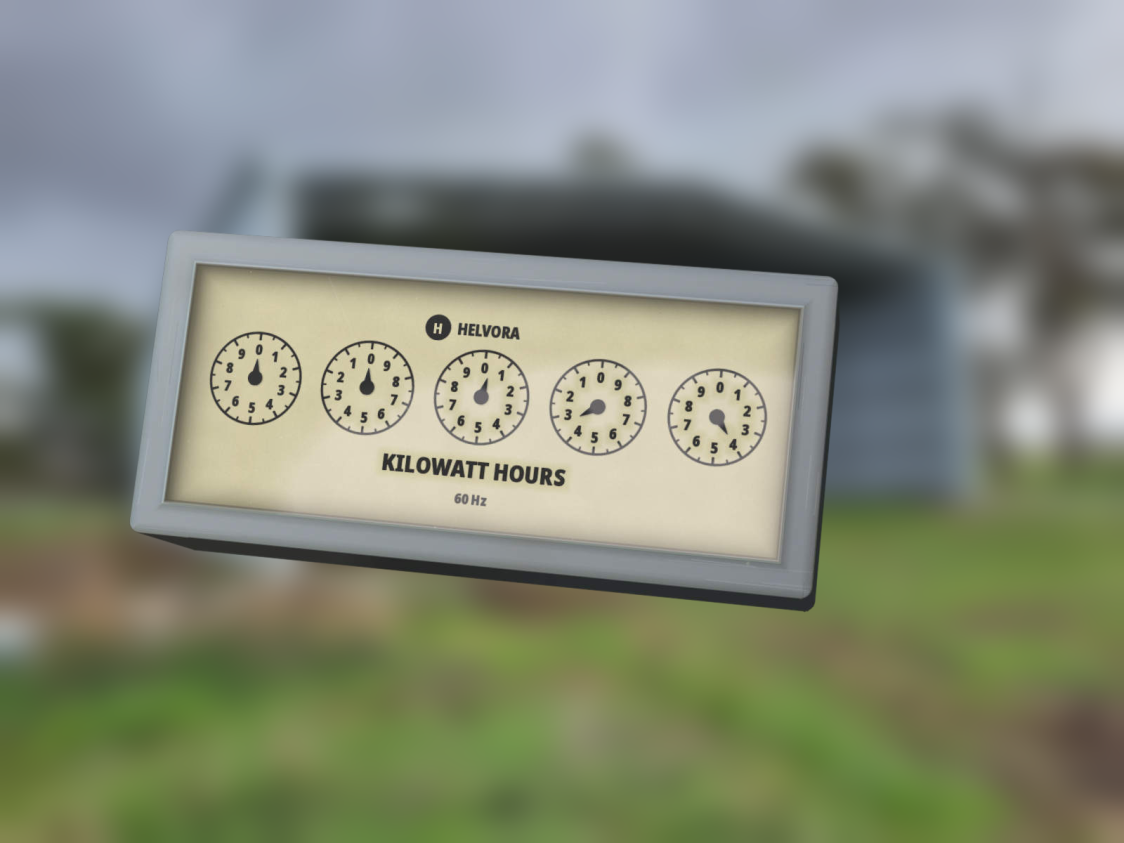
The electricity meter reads 34 (kWh)
